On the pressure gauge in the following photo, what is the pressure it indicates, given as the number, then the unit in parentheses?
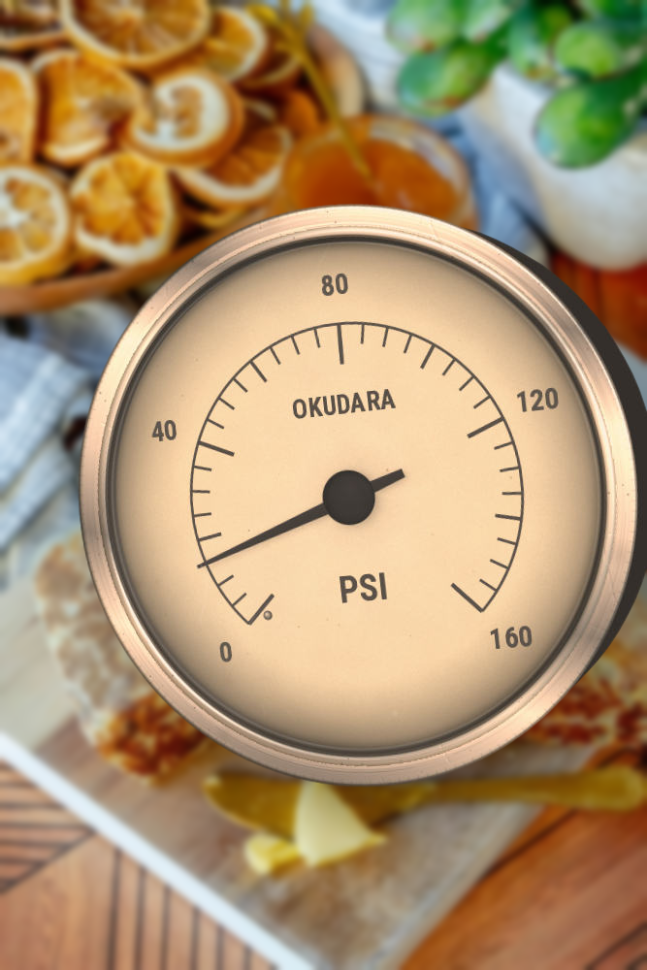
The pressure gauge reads 15 (psi)
